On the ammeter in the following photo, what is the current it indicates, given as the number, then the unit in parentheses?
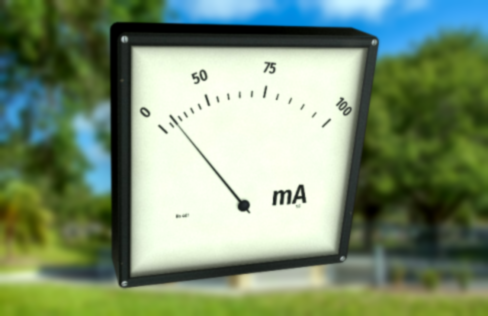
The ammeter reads 25 (mA)
